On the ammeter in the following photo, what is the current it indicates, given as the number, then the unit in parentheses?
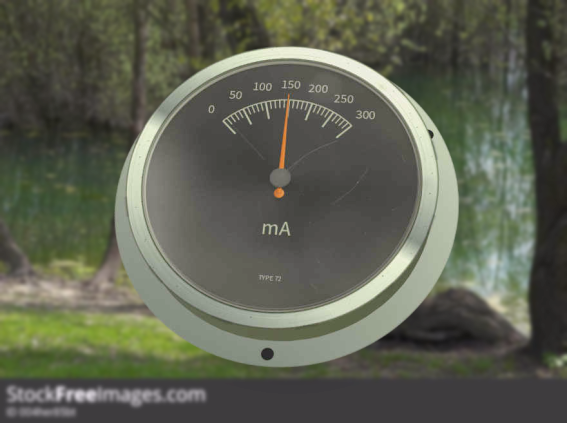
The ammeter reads 150 (mA)
